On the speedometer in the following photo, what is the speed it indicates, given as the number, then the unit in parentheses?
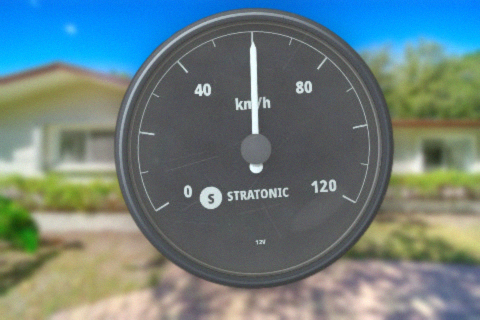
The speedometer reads 60 (km/h)
